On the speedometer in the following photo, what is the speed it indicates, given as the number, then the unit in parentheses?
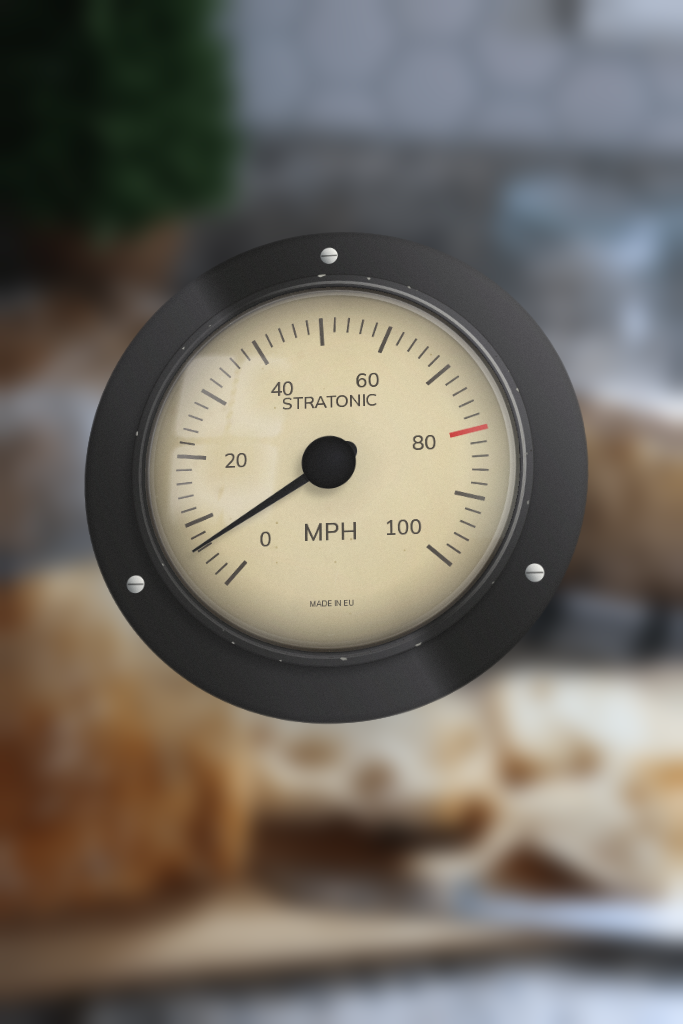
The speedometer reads 6 (mph)
